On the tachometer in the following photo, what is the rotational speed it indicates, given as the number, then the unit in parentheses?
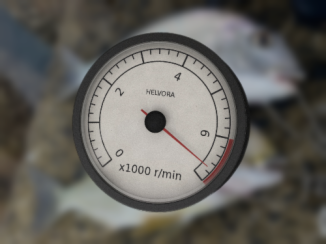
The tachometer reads 6700 (rpm)
